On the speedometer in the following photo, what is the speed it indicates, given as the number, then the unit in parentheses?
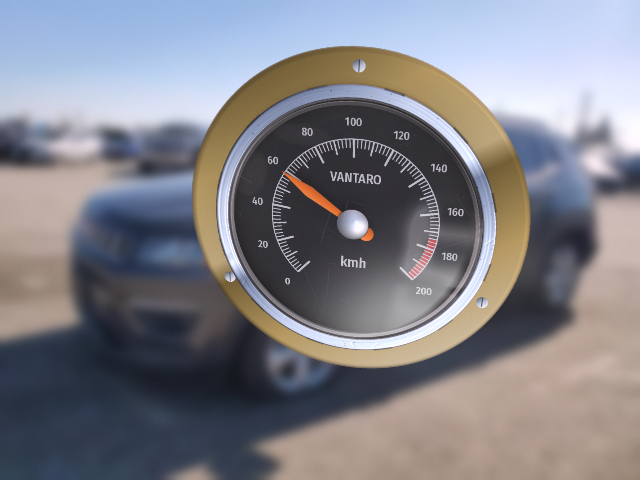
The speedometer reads 60 (km/h)
